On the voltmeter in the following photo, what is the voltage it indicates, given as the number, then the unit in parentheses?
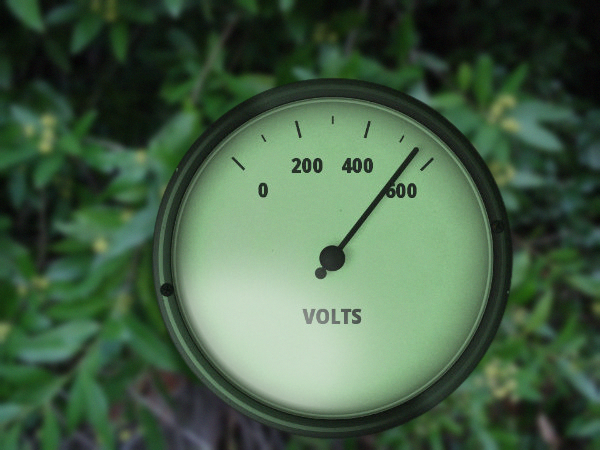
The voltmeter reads 550 (V)
